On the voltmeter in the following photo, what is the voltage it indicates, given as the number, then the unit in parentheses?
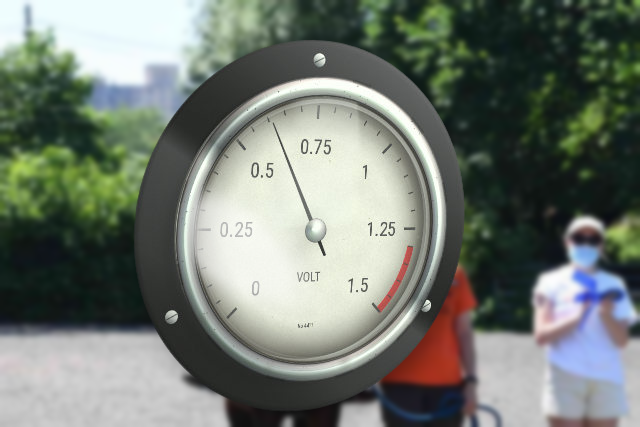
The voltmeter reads 0.6 (V)
